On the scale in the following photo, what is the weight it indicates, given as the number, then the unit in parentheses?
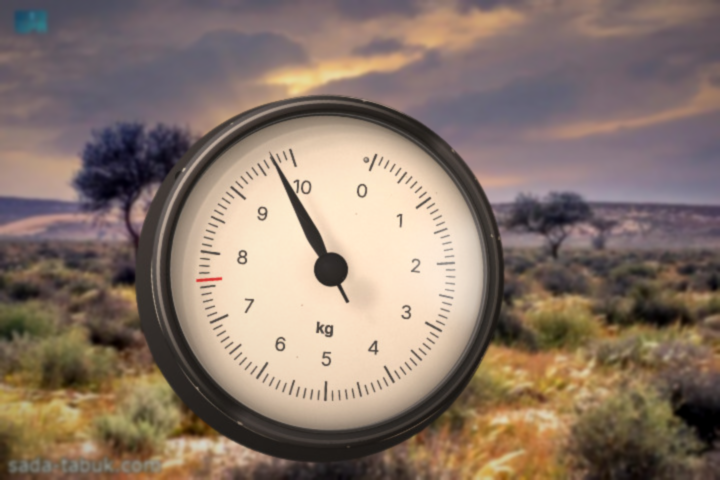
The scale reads 9.7 (kg)
